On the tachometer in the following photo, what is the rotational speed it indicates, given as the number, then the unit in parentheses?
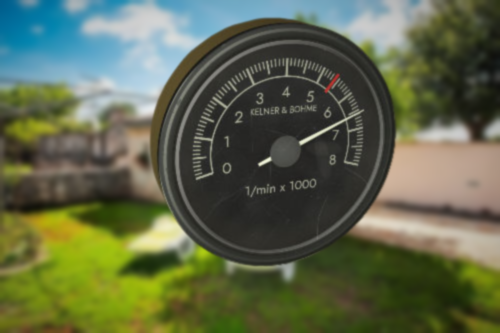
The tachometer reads 6500 (rpm)
